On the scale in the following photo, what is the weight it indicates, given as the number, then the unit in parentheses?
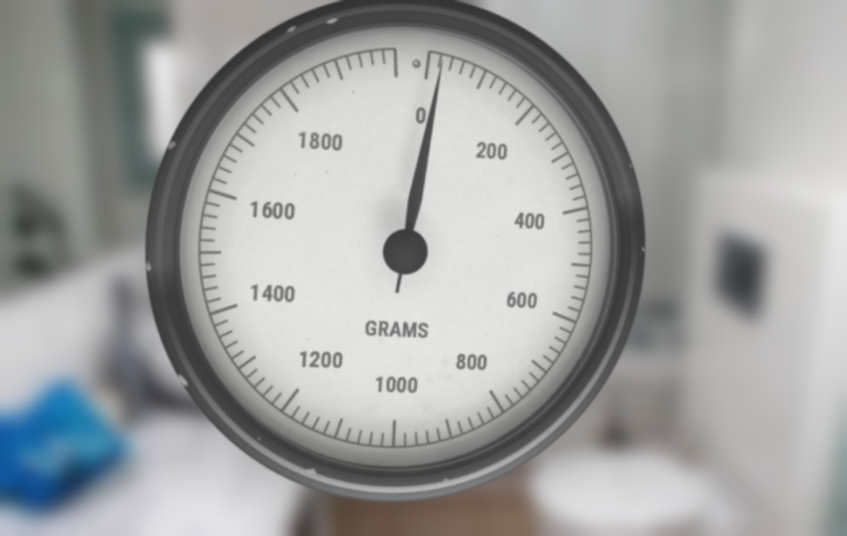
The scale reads 20 (g)
